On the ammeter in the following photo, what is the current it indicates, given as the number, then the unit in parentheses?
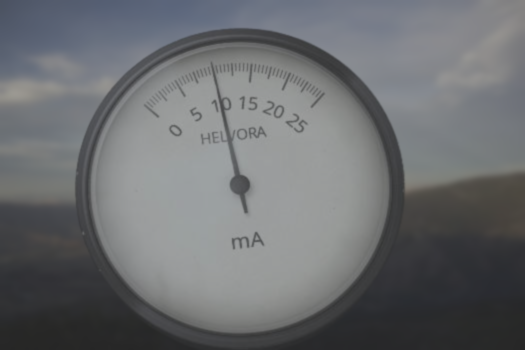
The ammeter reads 10 (mA)
